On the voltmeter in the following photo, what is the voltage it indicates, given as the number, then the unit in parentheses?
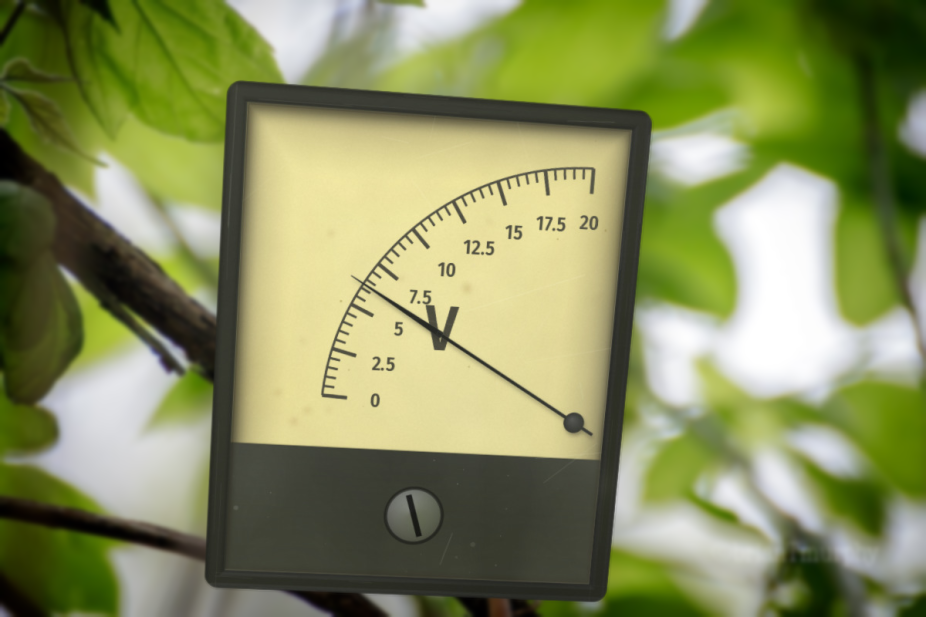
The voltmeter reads 6.25 (V)
